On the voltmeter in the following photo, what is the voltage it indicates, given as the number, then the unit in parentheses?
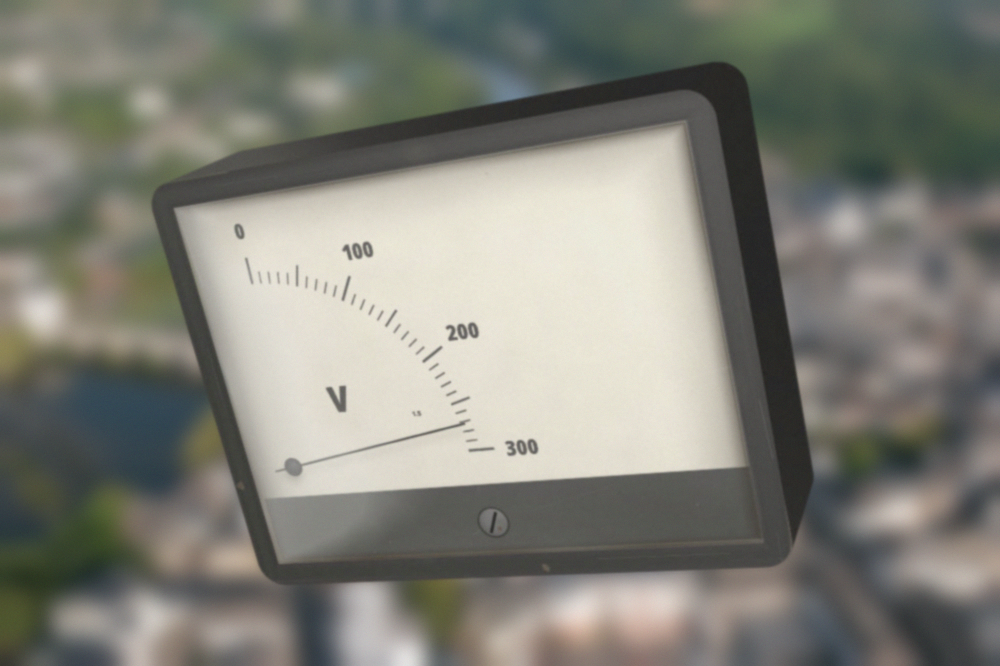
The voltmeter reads 270 (V)
